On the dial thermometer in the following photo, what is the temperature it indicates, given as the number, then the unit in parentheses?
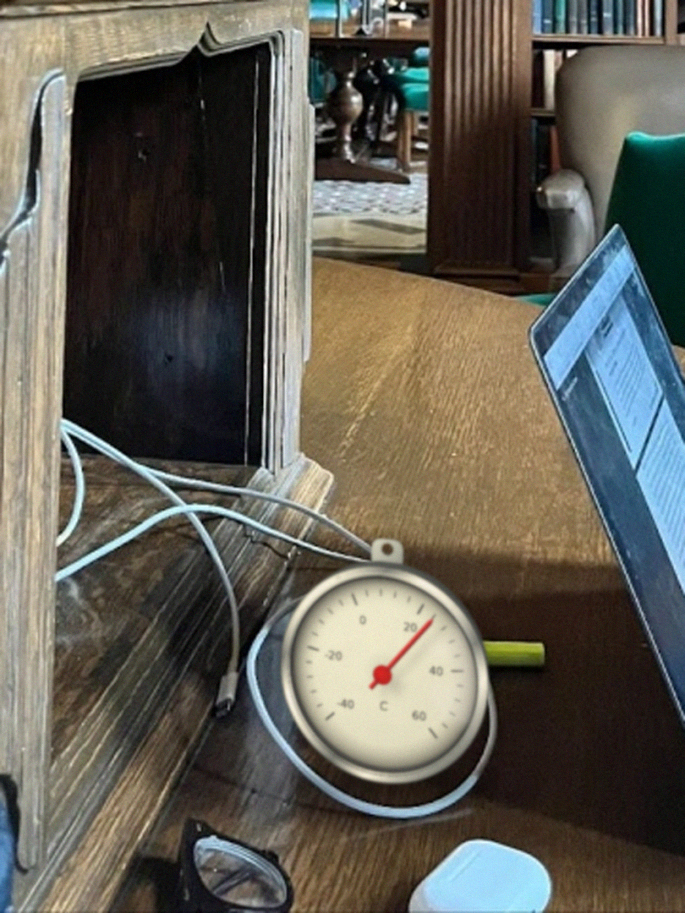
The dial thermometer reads 24 (°C)
